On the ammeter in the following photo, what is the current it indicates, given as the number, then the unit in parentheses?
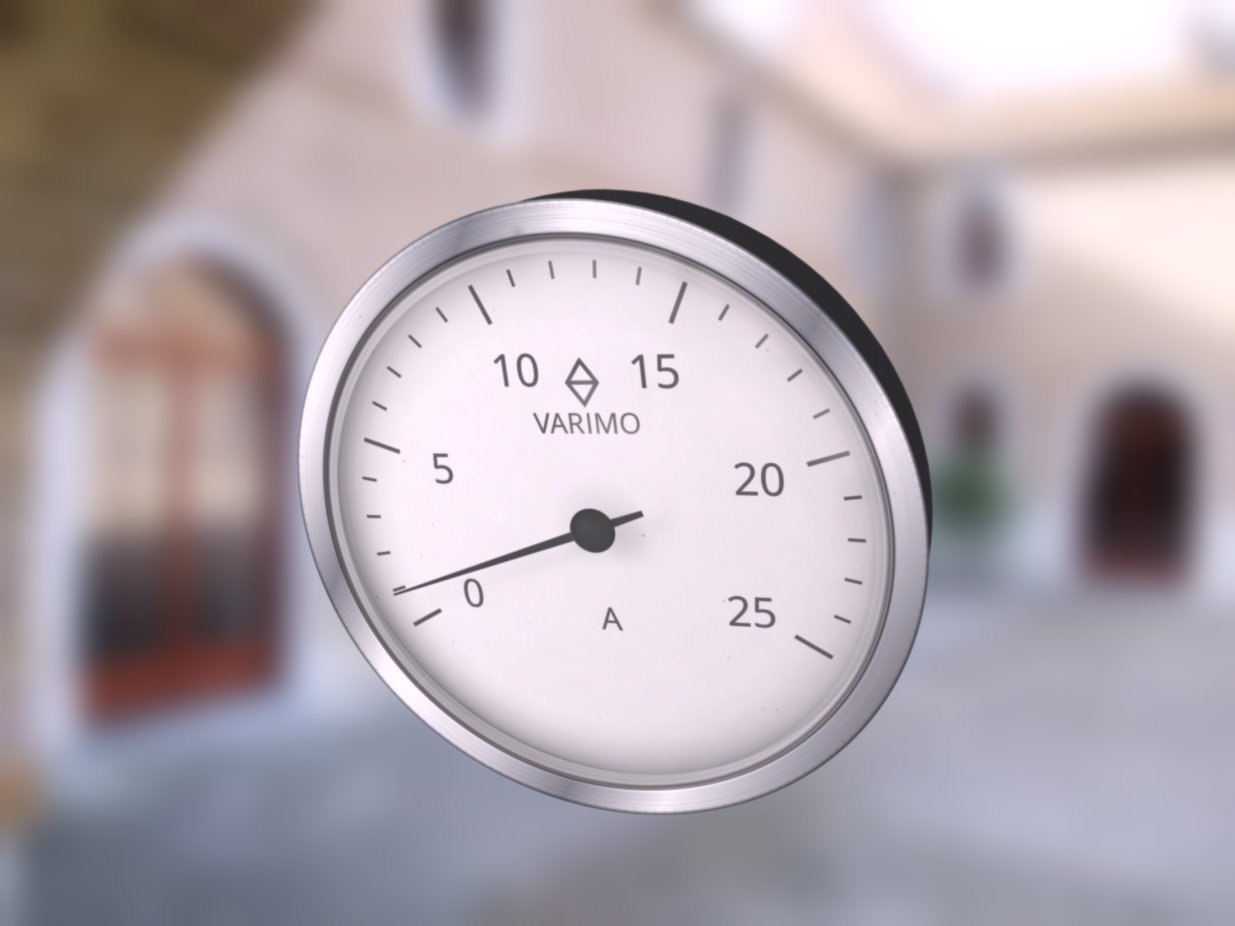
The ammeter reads 1 (A)
